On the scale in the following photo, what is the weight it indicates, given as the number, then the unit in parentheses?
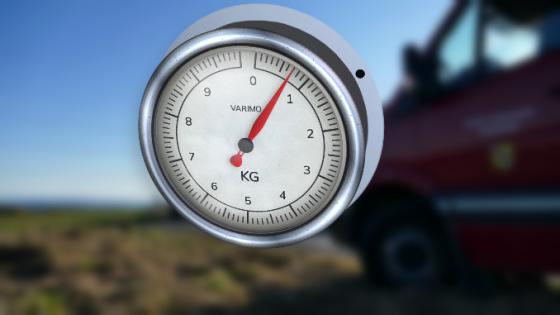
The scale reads 0.7 (kg)
